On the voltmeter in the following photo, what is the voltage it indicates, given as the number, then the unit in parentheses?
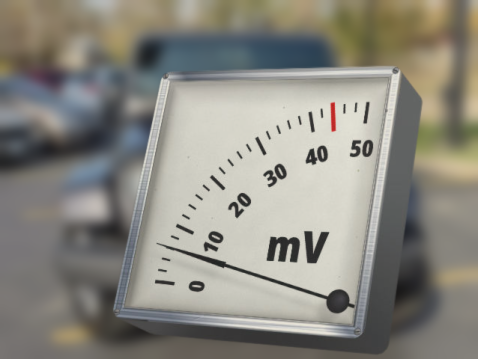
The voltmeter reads 6 (mV)
